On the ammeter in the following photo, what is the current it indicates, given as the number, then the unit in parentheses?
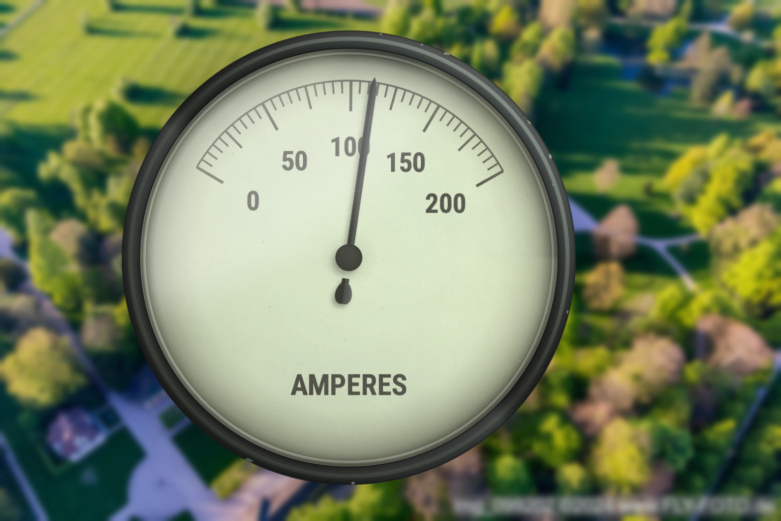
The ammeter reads 112.5 (A)
